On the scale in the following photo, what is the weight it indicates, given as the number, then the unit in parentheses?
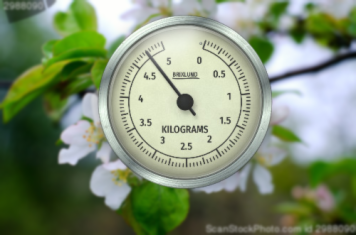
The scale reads 4.75 (kg)
